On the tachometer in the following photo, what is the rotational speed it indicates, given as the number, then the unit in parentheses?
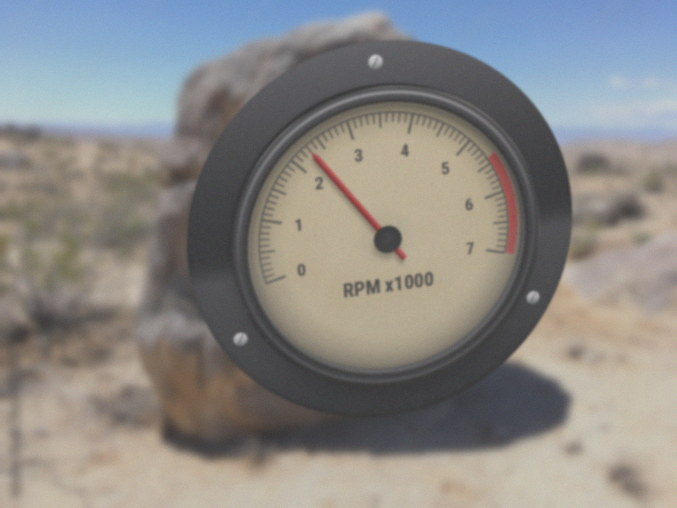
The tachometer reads 2300 (rpm)
